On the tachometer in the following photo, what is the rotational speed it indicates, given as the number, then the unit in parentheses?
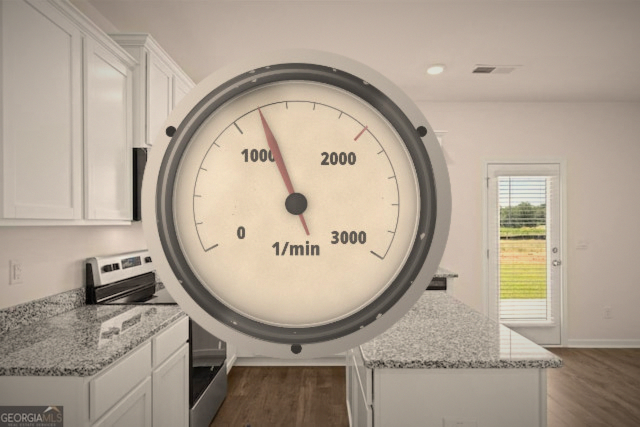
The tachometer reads 1200 (rpm)
